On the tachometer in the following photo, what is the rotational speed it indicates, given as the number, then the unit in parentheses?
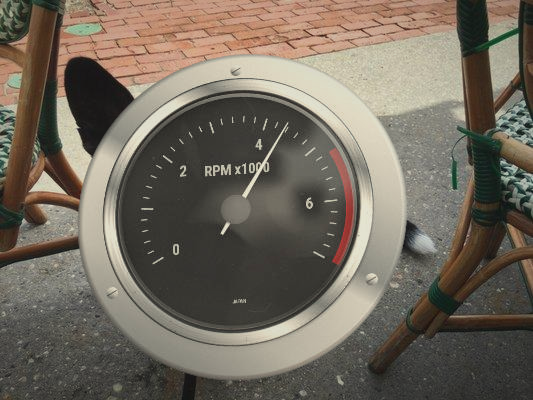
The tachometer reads 4400 (rpm)
